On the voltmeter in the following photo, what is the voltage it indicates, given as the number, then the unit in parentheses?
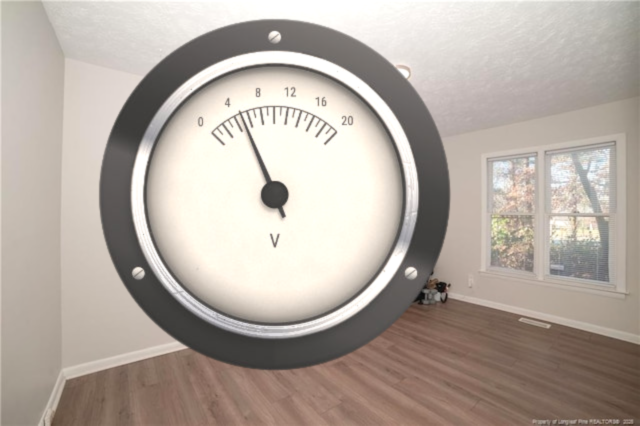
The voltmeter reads 5 (V)
